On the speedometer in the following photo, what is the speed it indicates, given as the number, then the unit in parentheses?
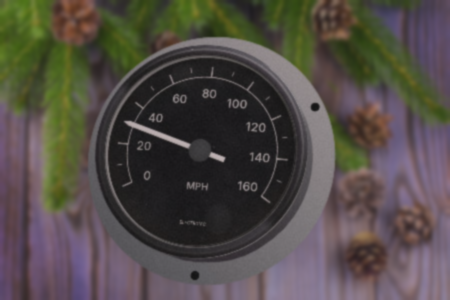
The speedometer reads 30 (mph)
